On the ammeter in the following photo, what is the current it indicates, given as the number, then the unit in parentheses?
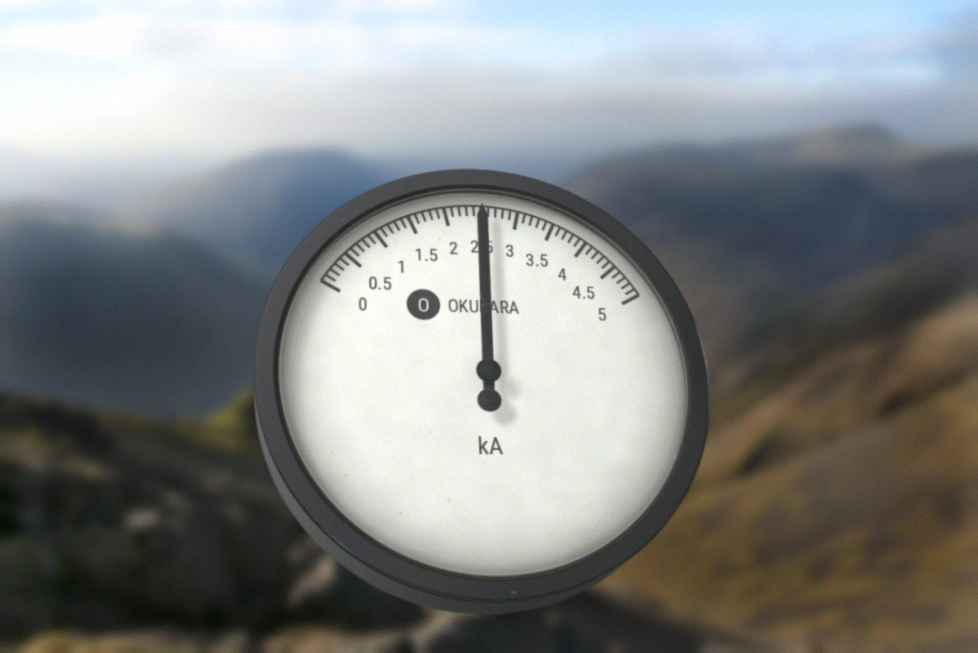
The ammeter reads 2.5 (kA)
